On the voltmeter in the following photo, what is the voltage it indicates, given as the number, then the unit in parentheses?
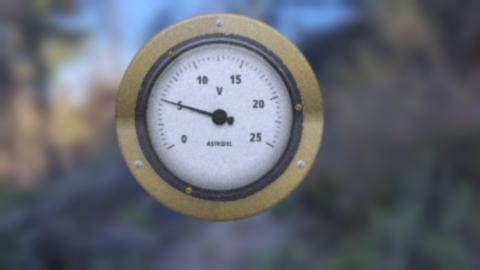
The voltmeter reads 5 (V)
